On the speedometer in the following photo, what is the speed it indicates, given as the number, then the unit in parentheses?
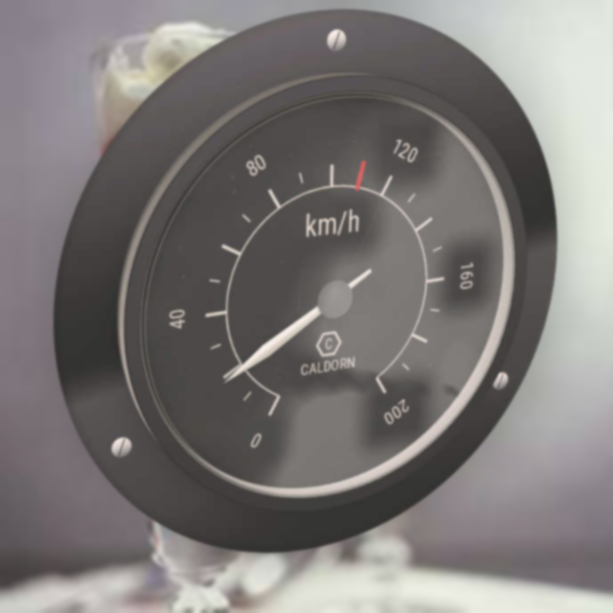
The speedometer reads 20 (km/h)
